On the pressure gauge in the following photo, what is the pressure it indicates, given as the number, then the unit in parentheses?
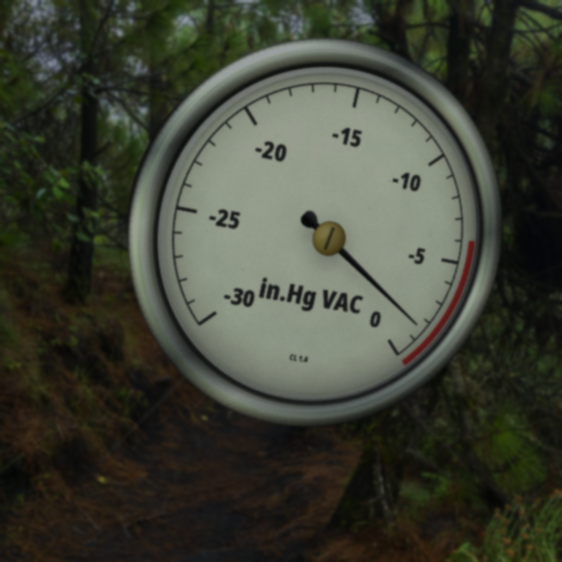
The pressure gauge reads -1.5 (inHg)
